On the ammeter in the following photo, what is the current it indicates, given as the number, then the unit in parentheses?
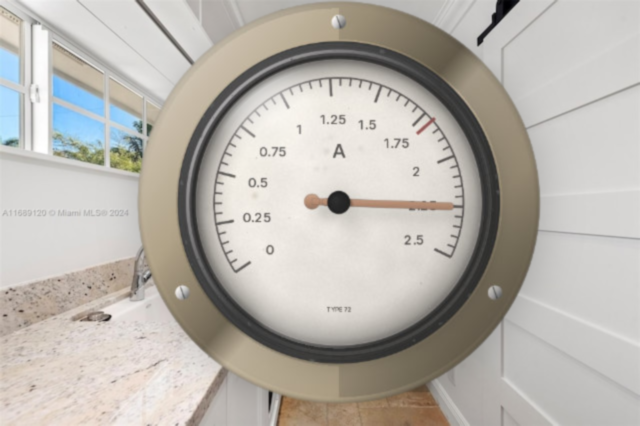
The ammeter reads 2.25 (A)
